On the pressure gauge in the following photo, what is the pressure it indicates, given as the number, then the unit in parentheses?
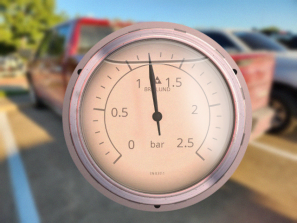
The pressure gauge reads 1.2 (bar)
